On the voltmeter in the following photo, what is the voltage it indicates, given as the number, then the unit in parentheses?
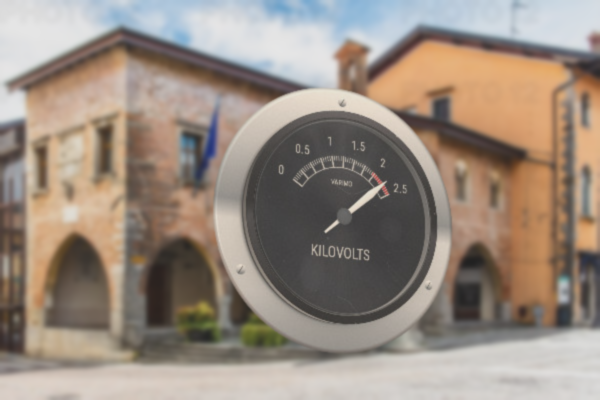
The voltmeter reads 2.25 (kV)
